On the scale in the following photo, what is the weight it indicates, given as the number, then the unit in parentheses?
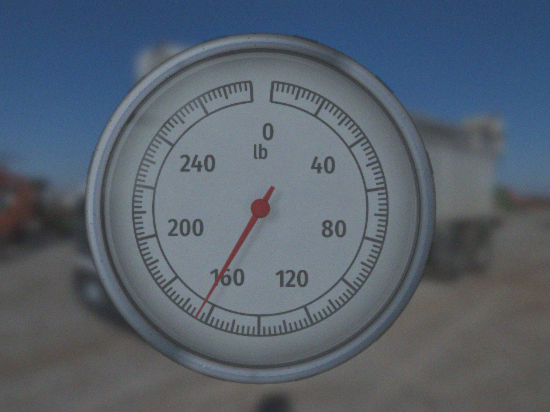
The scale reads 164 (lb)
